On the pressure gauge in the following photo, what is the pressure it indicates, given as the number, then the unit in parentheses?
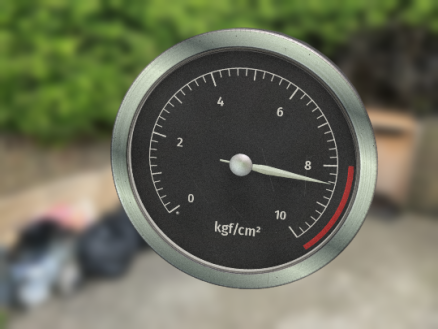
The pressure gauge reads 8.4 (kg/cm²)
